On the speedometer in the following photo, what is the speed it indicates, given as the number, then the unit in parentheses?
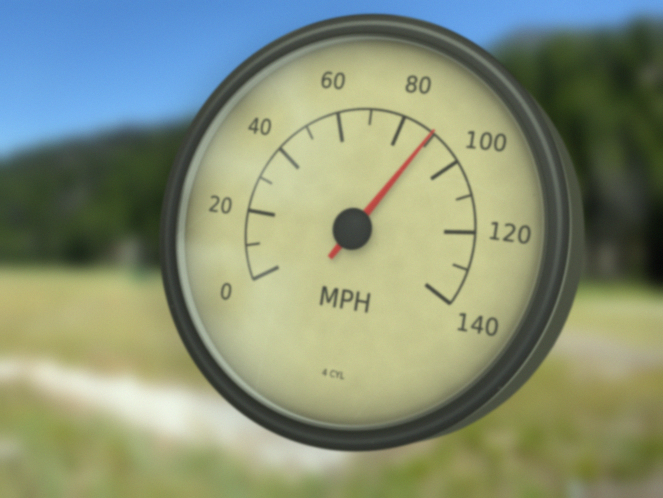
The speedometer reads 90 (mph)
